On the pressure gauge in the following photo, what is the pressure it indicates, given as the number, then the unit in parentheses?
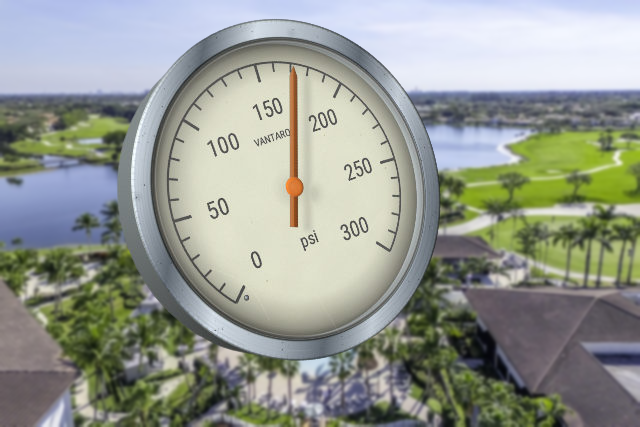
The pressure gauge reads 170 (psi)
